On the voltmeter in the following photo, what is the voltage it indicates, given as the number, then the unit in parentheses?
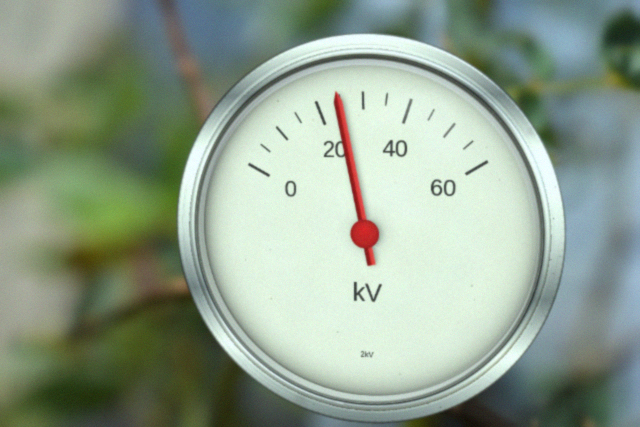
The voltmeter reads 25 (kV)
